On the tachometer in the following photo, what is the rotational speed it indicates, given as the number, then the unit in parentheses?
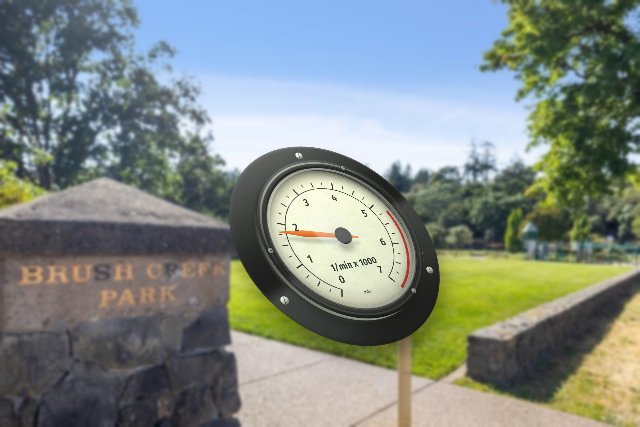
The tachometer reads 1750 (rpm)
